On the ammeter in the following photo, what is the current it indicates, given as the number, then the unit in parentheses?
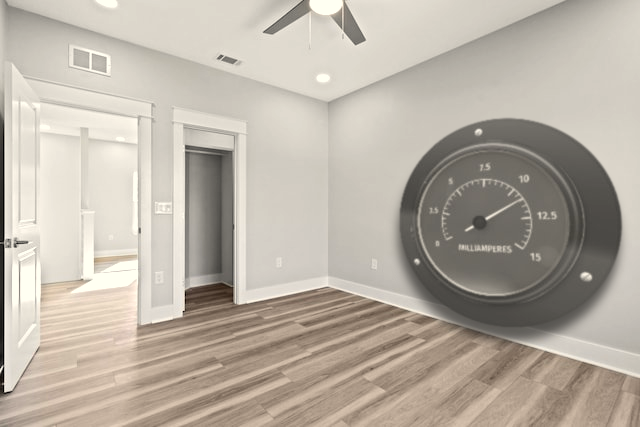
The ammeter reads 11 (mA)
